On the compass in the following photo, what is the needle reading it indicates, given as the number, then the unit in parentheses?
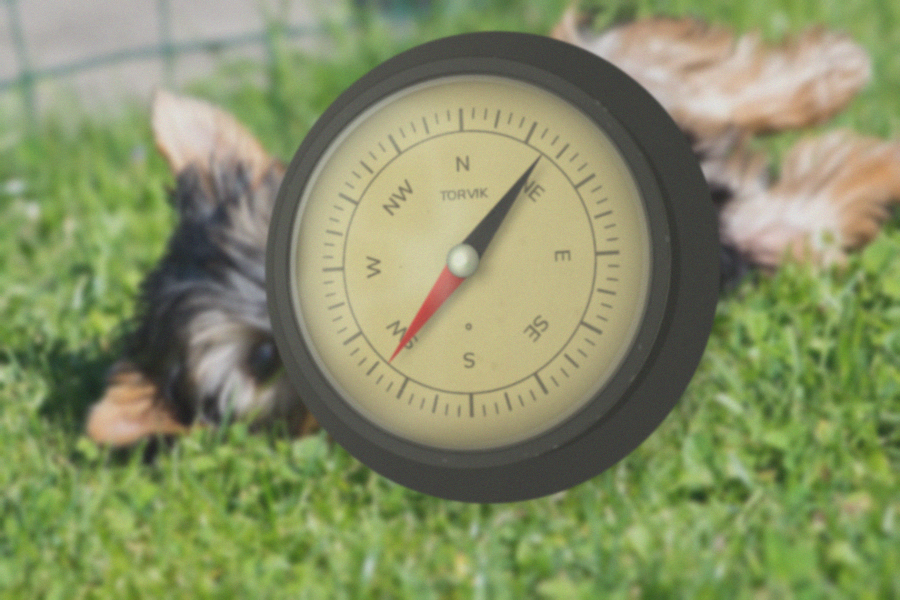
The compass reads 220 (°)
